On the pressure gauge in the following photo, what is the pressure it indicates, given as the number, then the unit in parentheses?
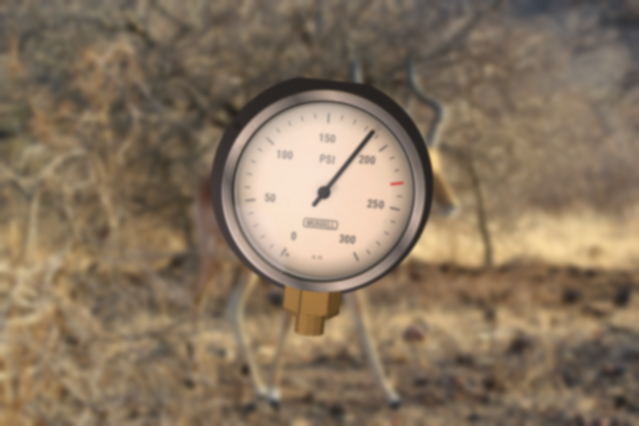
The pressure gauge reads 185 (psi)
